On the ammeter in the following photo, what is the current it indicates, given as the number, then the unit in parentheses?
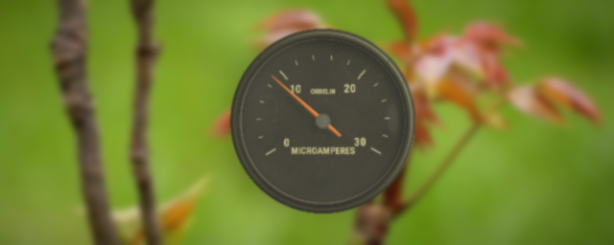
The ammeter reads 9 (µA)
